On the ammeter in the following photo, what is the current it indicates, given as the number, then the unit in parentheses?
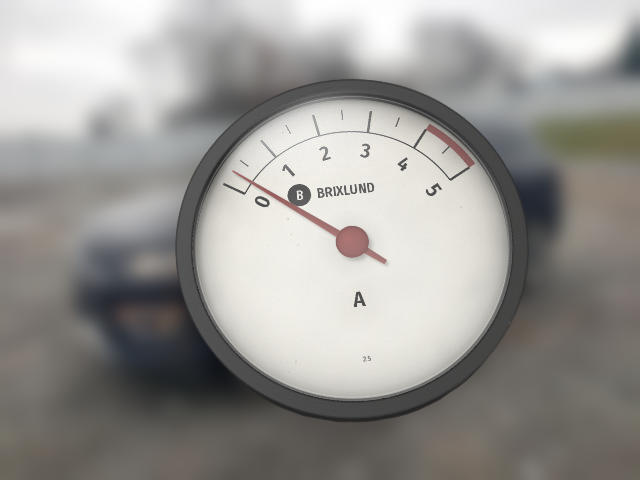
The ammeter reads 0.25 (A)
